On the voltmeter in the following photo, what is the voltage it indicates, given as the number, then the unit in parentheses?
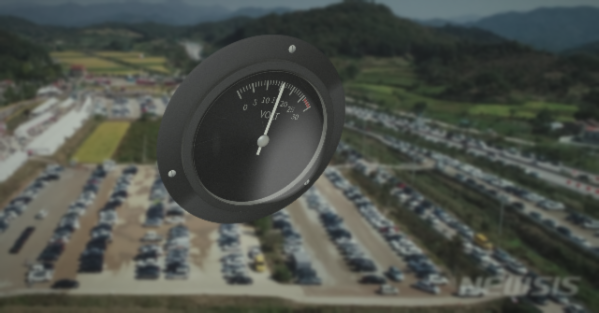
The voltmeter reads 15 (V)
